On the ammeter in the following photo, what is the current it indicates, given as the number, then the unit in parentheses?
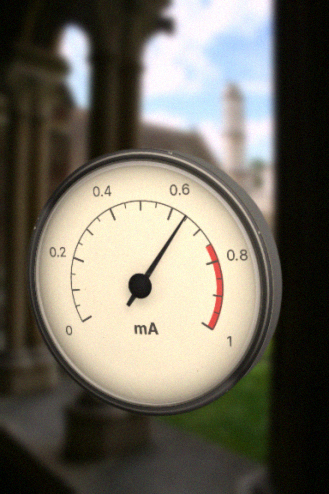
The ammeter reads 0.65 (mA)
